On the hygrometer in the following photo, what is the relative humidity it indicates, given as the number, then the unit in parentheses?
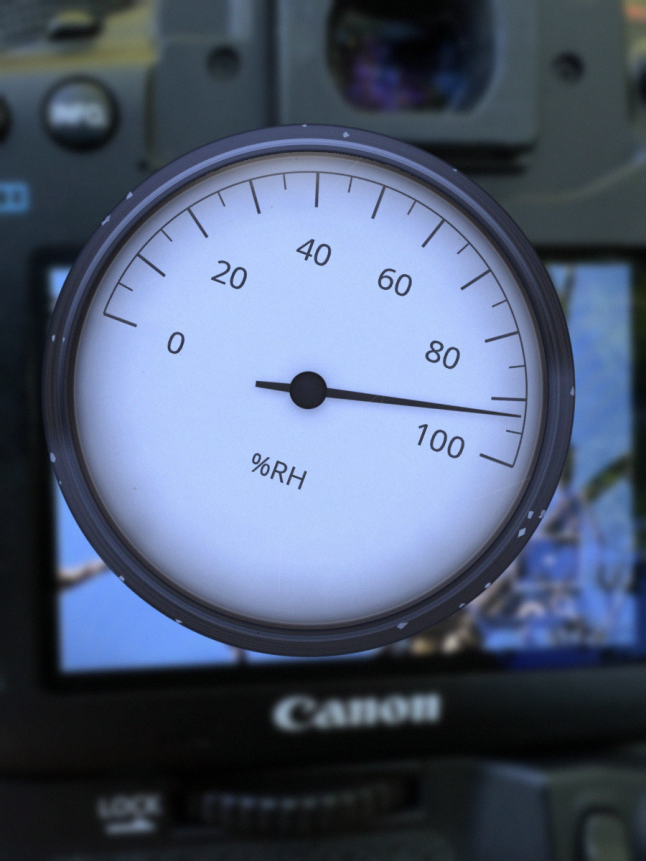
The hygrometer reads 92.5 (%)
